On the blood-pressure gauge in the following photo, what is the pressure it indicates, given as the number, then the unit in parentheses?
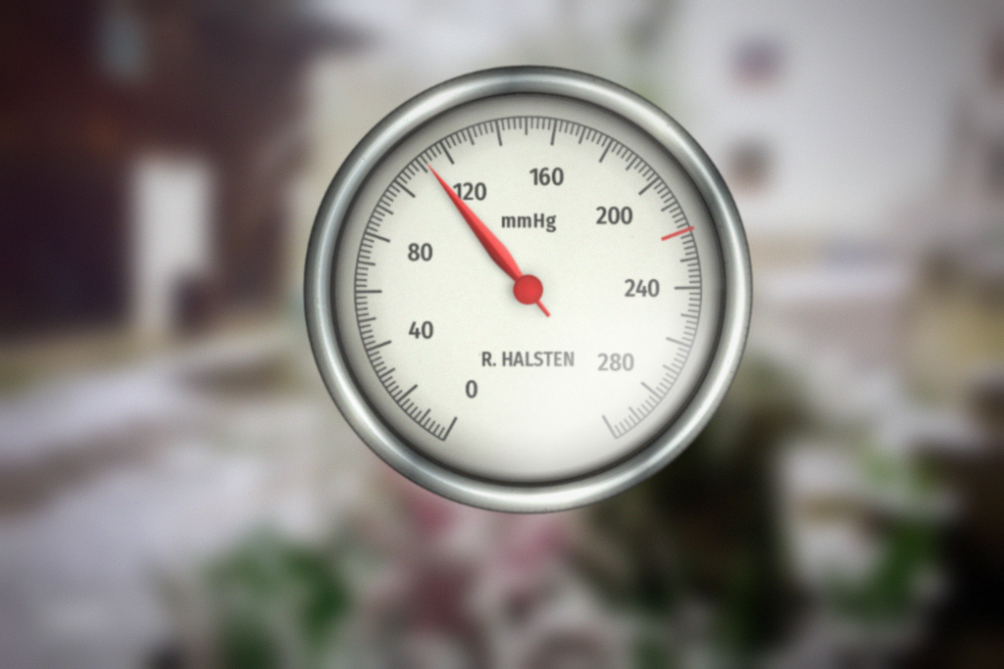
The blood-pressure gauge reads 112 (mmHg)
